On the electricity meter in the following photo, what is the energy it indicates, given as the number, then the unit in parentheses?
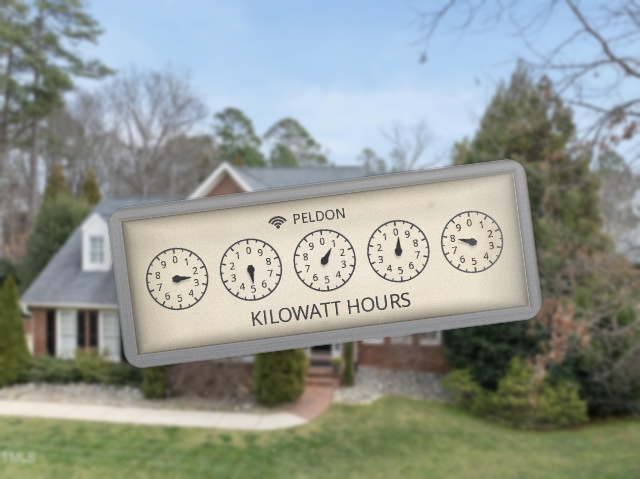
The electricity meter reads 25098 (kWh)
